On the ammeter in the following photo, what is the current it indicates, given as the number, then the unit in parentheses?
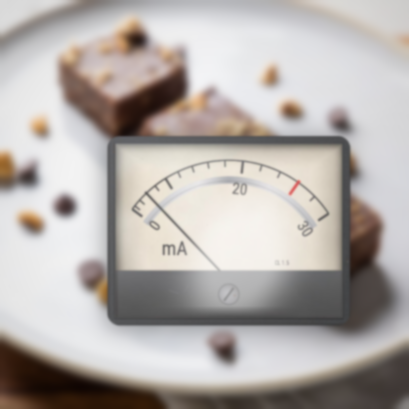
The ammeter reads 6 (mA)
